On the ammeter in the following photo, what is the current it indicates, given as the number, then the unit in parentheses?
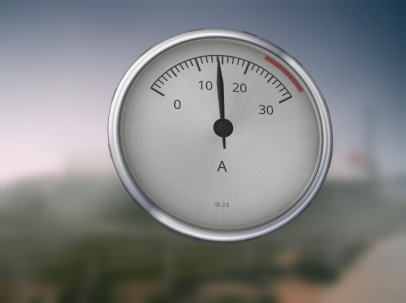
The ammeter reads 14 (A)
